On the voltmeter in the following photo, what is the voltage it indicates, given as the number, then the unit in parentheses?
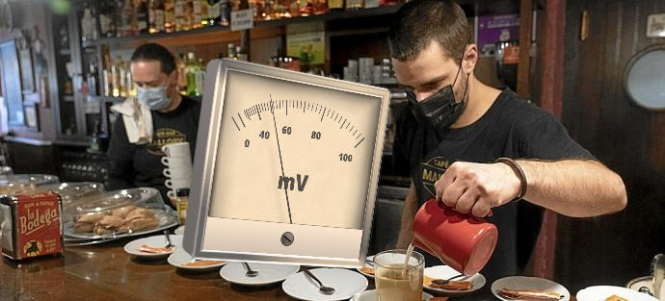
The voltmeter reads 50 (mV)
